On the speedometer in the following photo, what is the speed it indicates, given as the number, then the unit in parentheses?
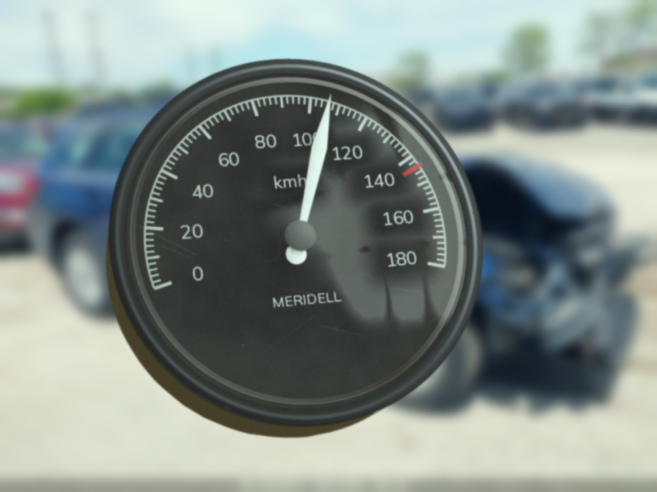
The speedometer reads 106 (km/h)
